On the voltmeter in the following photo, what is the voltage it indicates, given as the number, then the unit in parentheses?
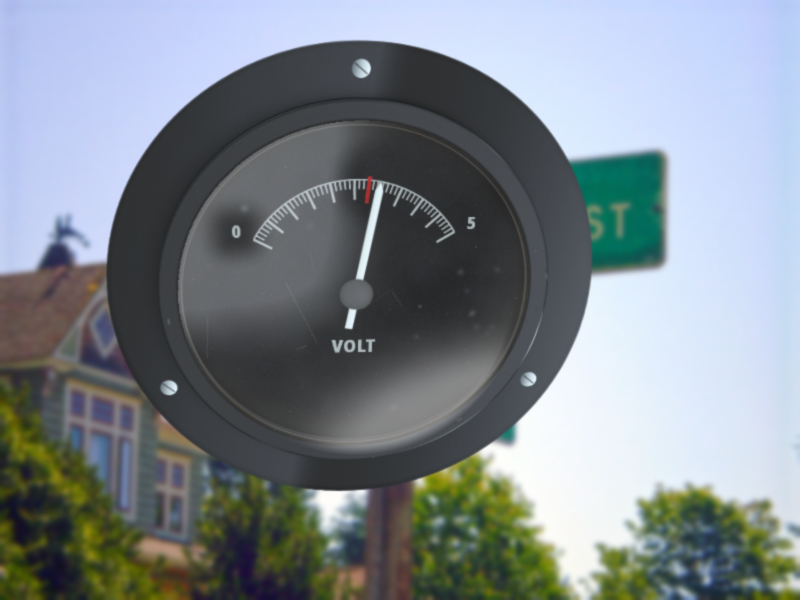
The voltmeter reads 3 (V)
